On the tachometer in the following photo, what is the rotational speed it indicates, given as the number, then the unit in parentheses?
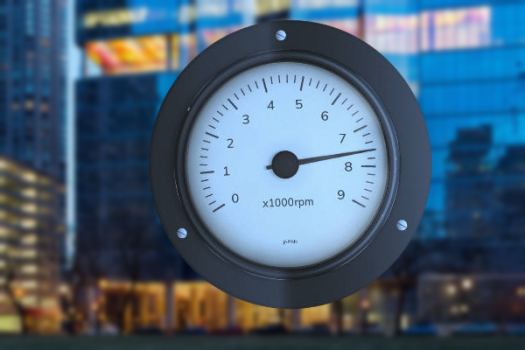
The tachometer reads 7600 (rpm)
